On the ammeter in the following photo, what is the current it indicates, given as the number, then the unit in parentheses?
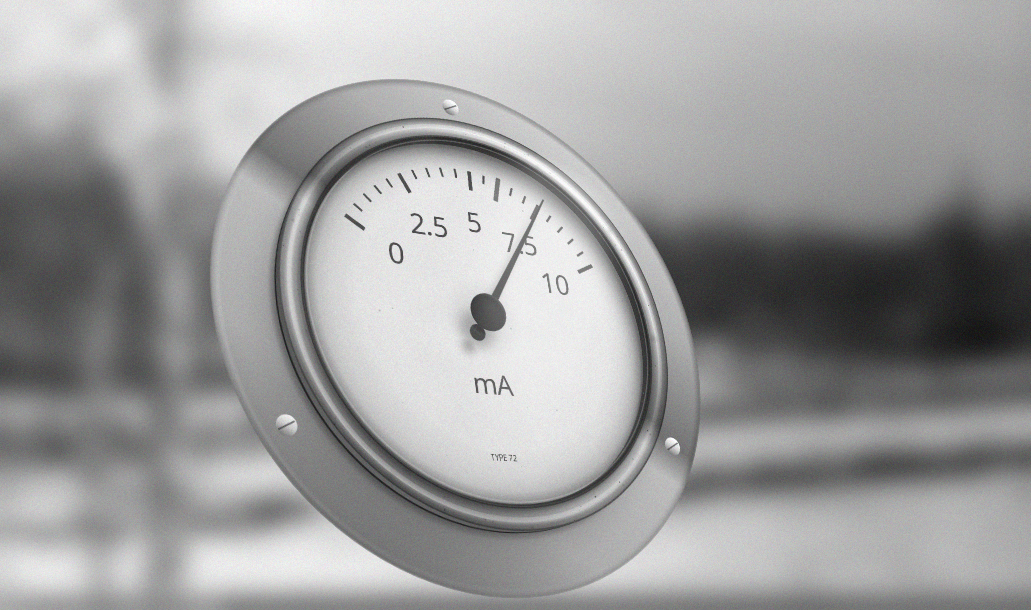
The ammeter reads 7.5 (mA)
